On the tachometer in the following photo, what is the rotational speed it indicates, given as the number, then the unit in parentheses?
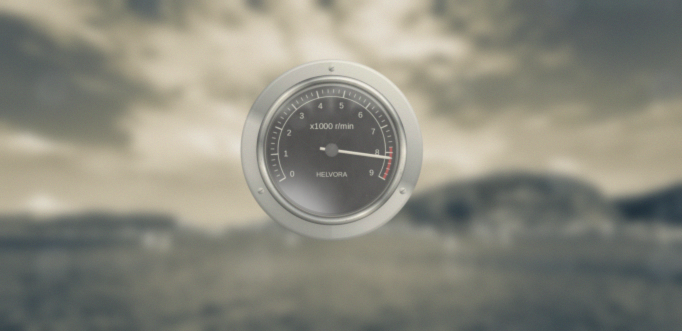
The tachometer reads 8200 (rpm)
